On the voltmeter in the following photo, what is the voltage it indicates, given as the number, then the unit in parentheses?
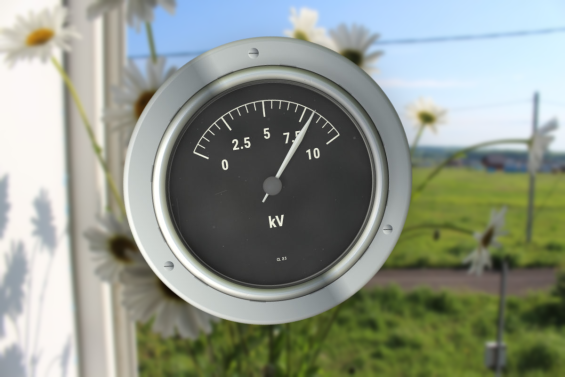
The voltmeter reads 8 (kV)
